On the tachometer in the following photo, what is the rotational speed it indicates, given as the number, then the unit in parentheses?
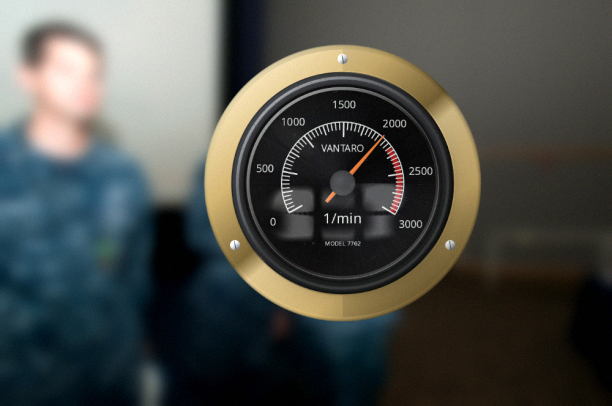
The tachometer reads 2000 (rpm)
